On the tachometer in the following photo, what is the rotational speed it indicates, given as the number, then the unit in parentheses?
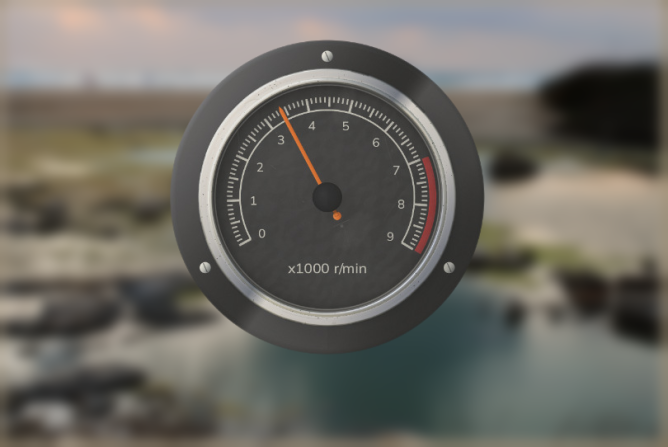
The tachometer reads 3400 (rpm)
